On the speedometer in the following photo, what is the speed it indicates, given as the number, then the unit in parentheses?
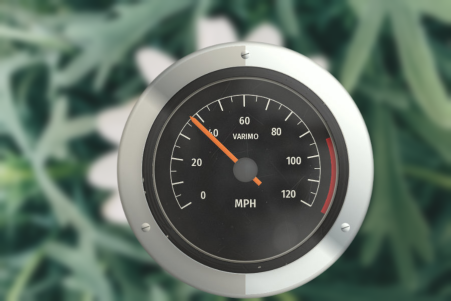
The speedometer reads 37.5 (mph)
